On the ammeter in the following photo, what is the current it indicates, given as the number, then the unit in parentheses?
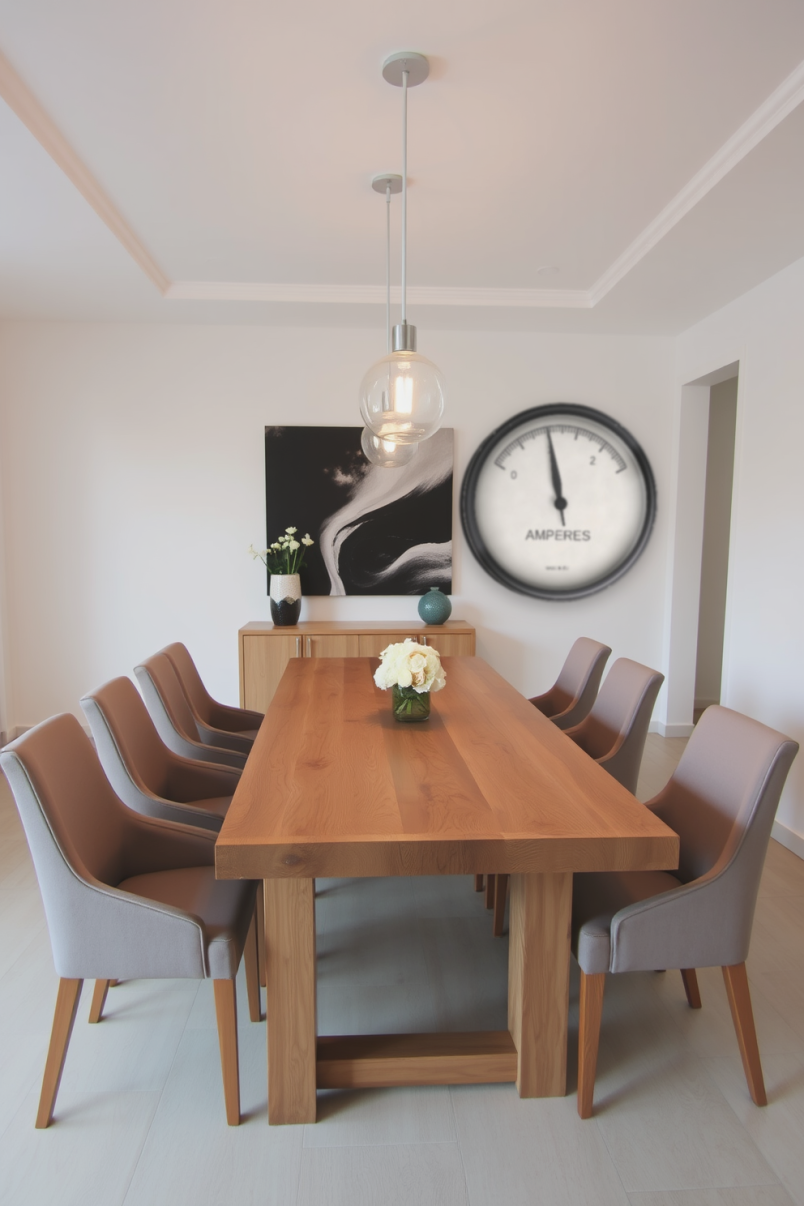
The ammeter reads 1 (A)
